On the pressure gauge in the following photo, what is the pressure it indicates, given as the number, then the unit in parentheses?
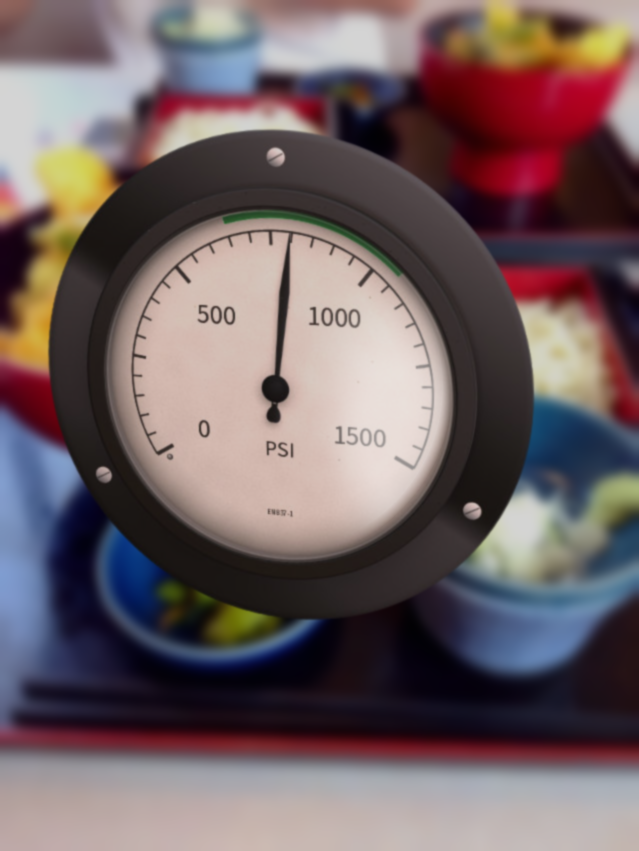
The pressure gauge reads 800 (psi)
